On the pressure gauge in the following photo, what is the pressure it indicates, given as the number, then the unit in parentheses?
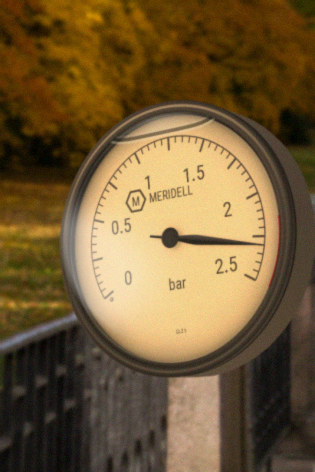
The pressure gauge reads 2.3 (bar)
